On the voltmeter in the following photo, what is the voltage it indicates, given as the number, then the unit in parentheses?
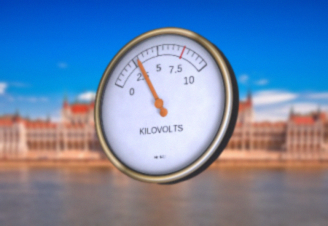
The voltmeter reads 3 (kV)
